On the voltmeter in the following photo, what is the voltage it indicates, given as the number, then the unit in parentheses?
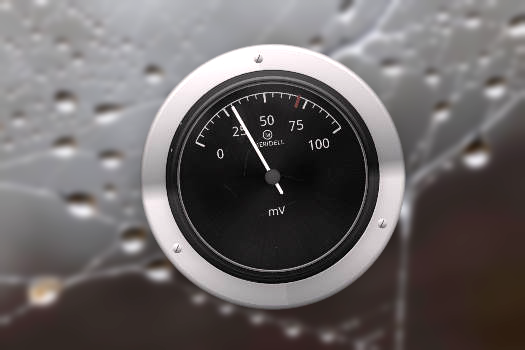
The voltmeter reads 30 (mV)
